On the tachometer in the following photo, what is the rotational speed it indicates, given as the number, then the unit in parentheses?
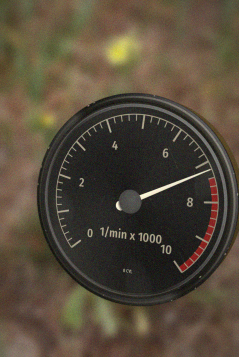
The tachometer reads 7200 (rpm)
